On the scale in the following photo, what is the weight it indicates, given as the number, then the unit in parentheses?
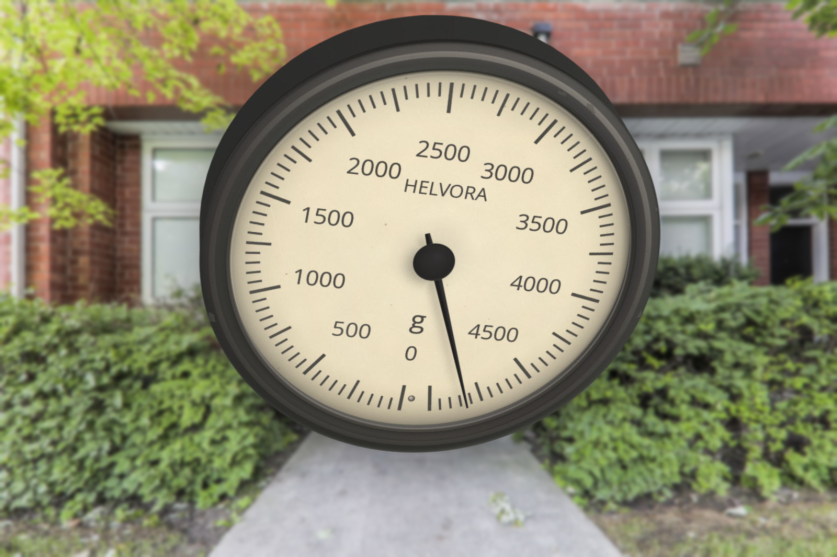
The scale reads 4825 (g)
